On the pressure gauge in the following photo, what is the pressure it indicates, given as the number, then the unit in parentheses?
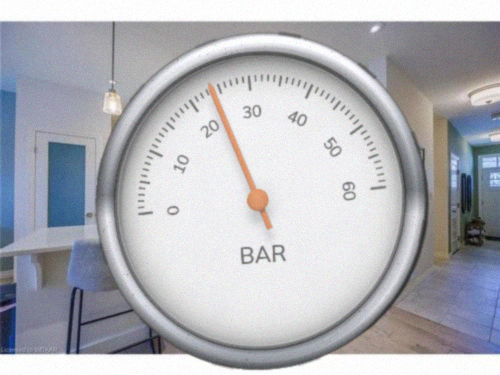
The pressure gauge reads 24 (bar)
